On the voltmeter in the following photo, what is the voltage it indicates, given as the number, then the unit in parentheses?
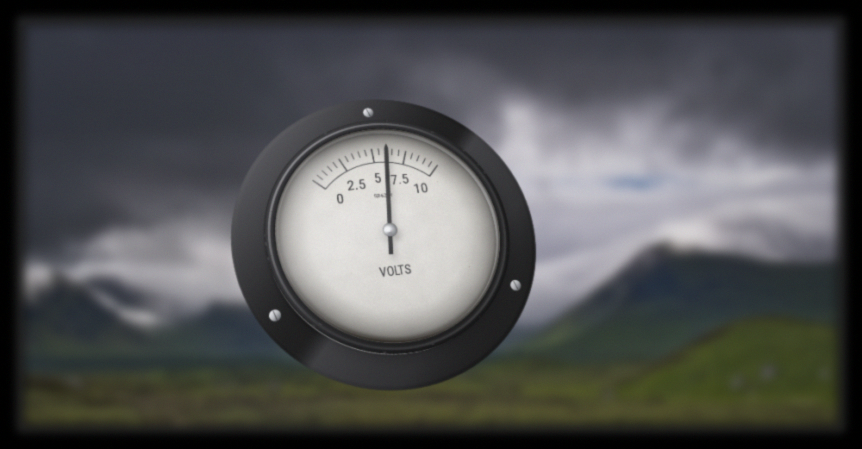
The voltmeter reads 6 (V)
